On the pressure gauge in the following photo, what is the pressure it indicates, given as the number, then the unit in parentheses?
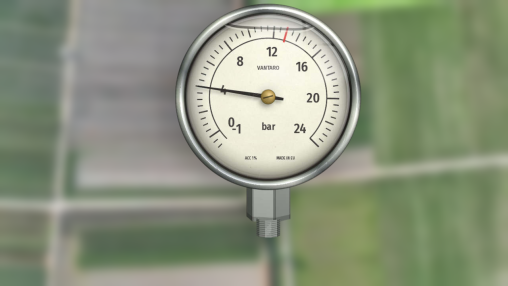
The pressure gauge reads 4 (bar)
